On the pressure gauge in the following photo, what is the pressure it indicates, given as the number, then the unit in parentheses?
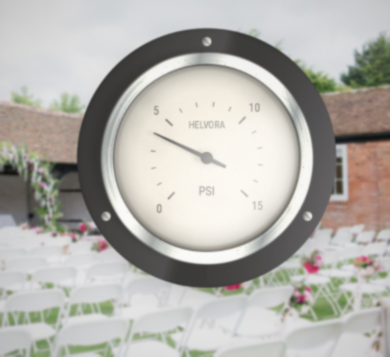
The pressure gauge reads 4 (psi)
